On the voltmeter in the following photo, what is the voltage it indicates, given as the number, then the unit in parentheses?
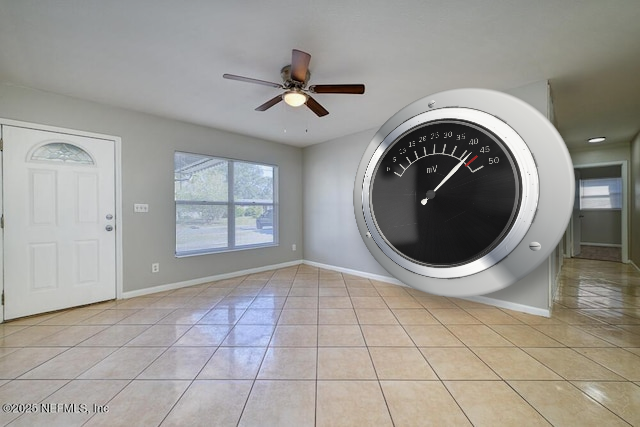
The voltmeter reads 42.5 (mV)
